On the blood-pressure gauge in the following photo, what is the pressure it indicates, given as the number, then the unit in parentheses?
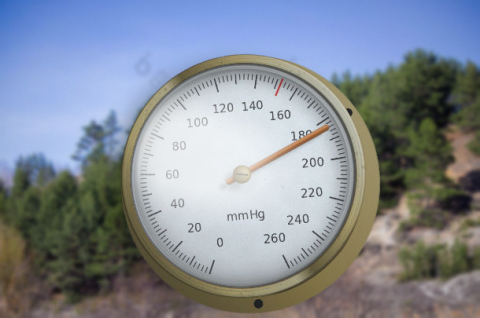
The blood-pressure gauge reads 184 (mmHg)
